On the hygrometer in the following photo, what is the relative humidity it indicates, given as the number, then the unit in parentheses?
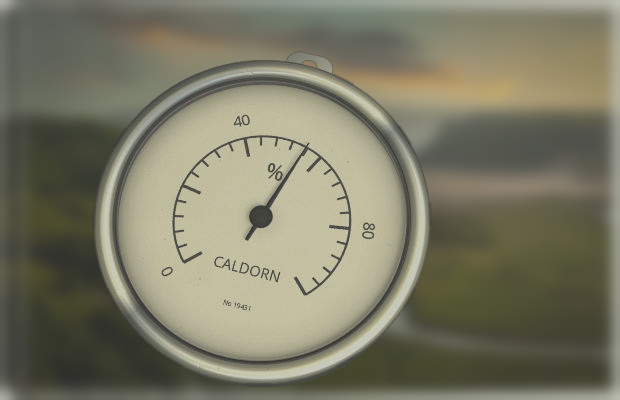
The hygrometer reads 56 (%)
